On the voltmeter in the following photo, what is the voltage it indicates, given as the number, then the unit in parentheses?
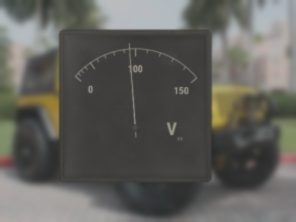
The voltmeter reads 95 (V)
